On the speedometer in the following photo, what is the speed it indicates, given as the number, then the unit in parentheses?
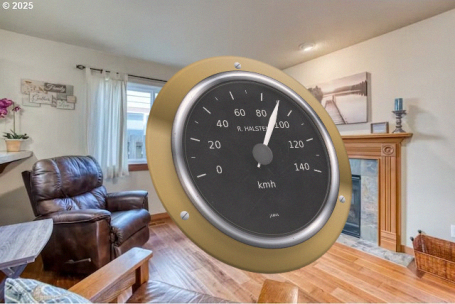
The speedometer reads 90 (km/h)
